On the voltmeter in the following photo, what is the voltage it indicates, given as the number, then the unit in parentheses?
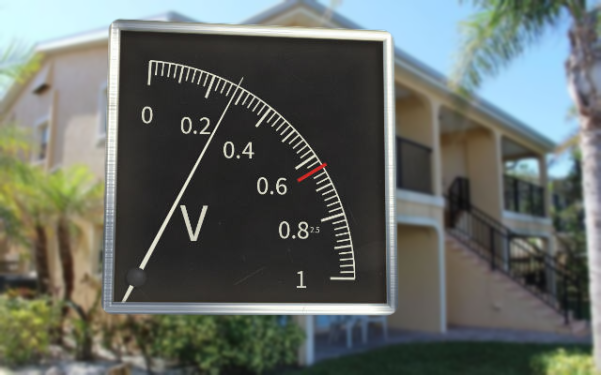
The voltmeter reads 0.28 (V)
